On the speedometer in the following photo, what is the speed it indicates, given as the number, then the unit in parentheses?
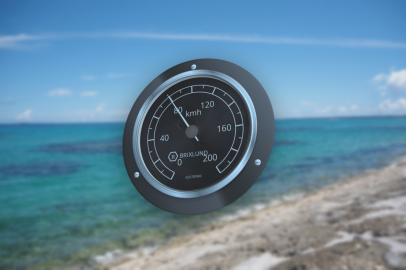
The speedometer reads 80 (km/h)
